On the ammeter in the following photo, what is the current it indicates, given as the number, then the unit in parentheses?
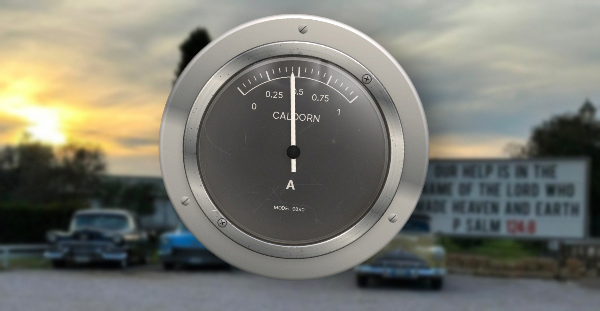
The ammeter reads 0.45 (A)
